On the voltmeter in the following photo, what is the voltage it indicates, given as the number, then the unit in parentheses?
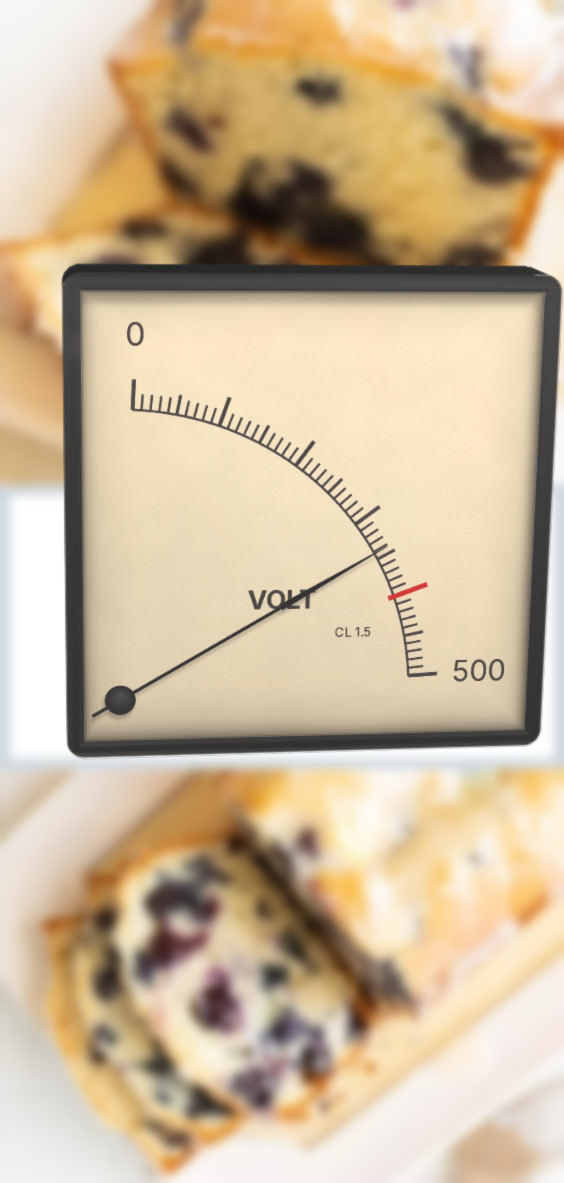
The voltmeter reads 340 (V)
